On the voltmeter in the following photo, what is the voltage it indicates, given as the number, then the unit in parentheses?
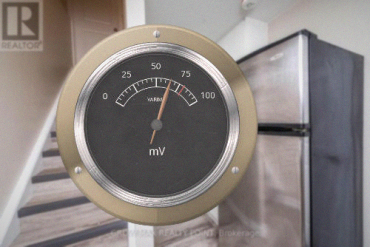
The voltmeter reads 65 (mV)
